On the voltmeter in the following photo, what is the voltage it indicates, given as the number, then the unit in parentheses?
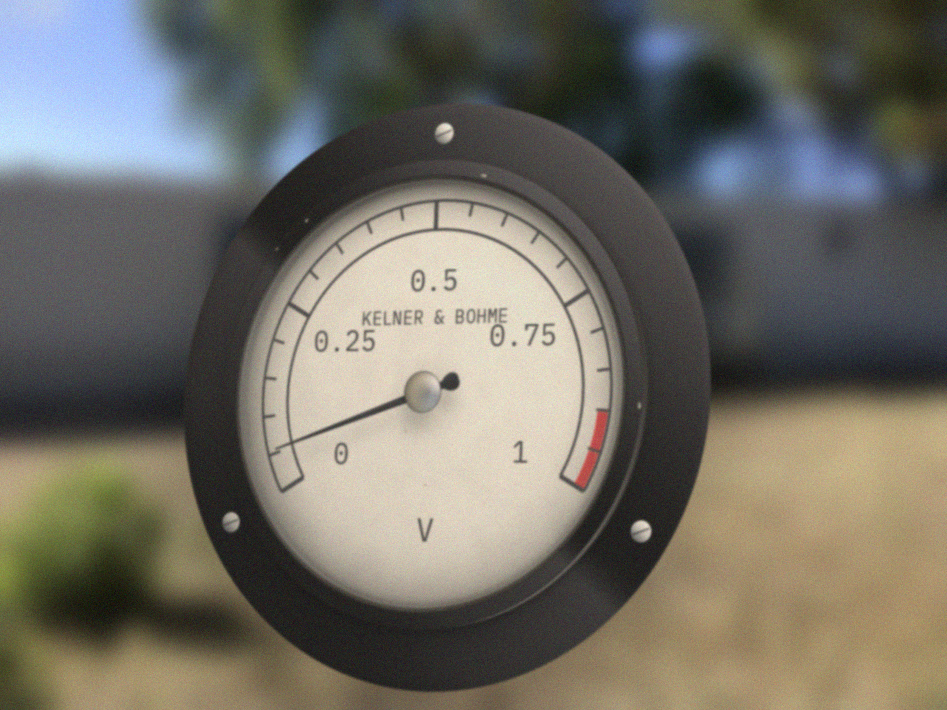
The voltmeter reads 0.05 (V)
